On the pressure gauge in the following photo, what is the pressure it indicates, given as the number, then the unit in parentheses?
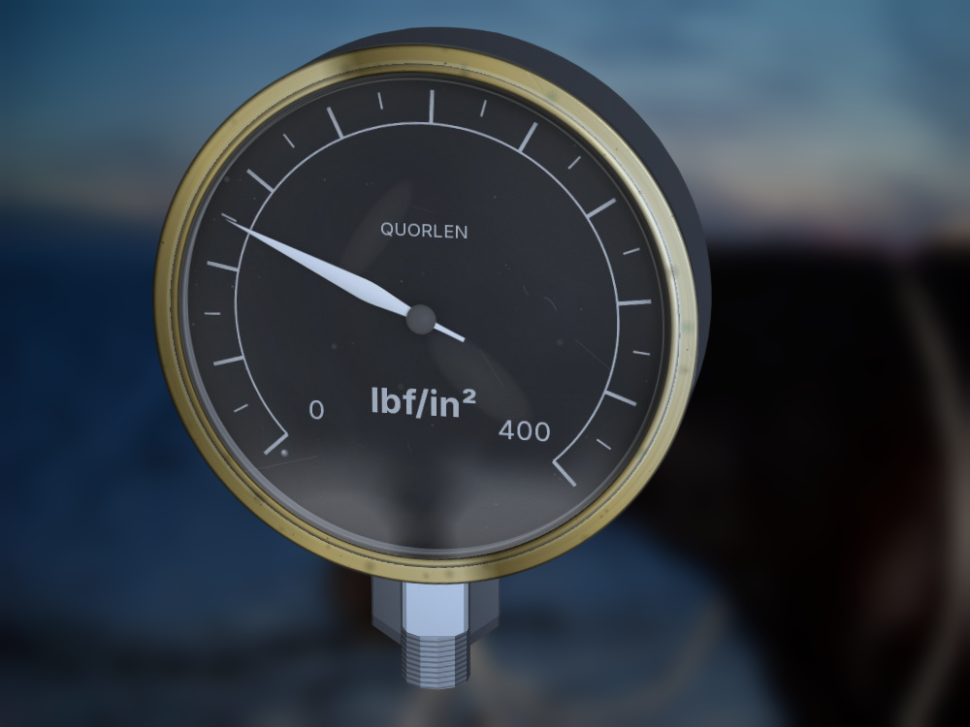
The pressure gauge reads 100 (psi)
